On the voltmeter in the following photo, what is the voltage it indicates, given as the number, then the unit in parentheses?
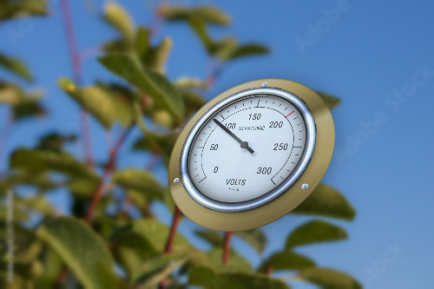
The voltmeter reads 90 (V)
